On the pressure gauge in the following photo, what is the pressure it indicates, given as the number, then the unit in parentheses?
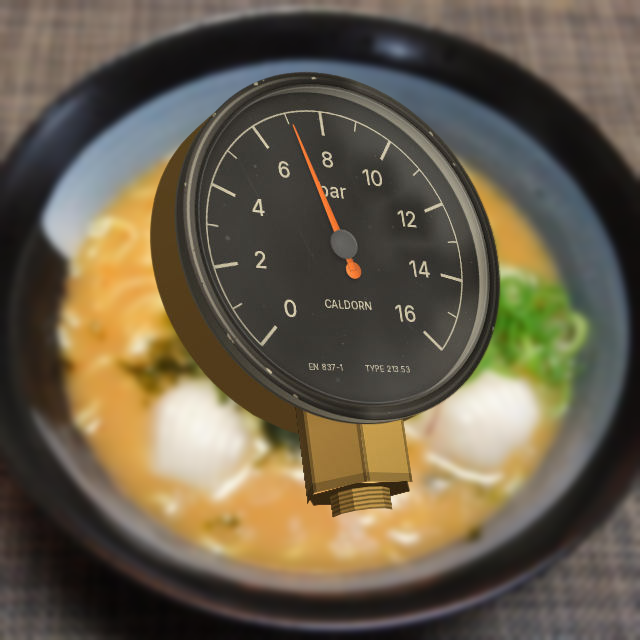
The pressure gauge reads 7 (bar)
